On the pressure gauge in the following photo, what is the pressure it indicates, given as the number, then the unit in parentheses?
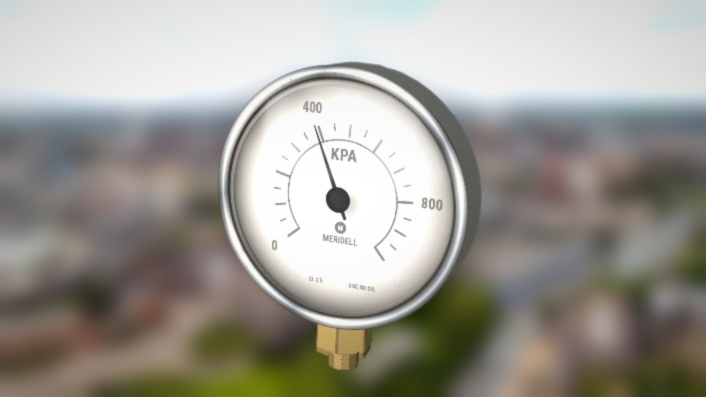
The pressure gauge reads 400 (kPa)
